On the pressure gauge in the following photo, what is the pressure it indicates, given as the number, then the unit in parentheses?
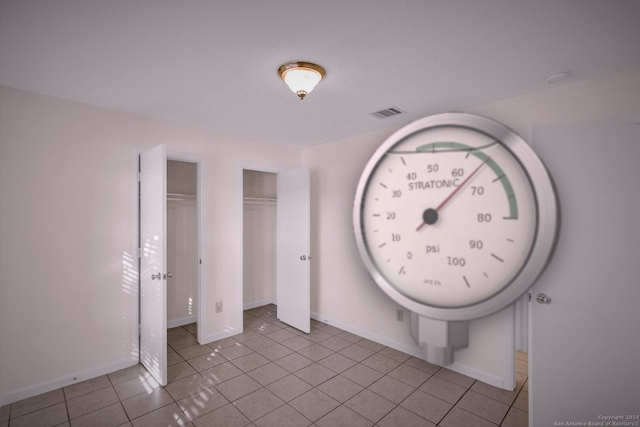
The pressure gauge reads 65 (psi)
